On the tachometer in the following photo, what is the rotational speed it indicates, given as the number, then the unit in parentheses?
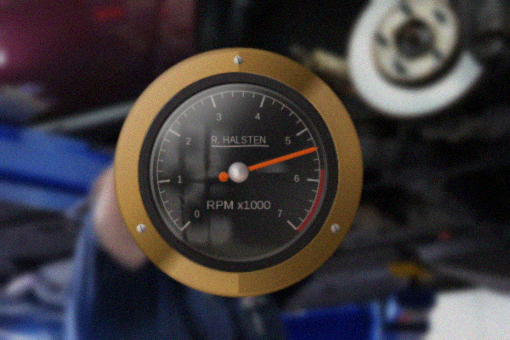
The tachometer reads 5400 (rpm)
